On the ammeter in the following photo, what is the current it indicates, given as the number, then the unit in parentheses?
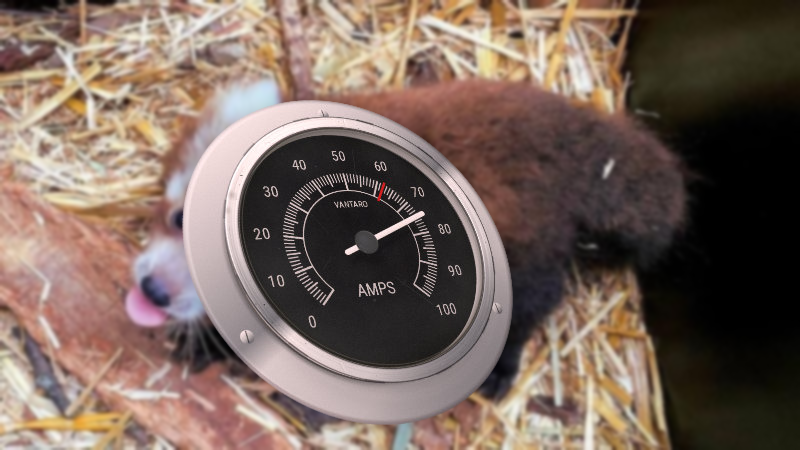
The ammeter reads 75 (A)
